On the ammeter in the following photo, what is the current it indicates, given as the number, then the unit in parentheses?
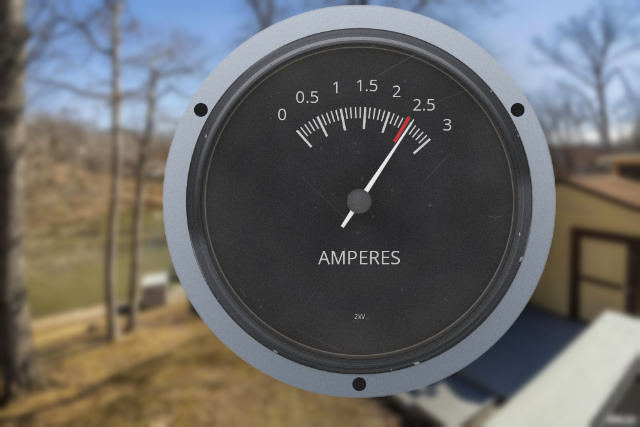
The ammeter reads 2.5 (A)
